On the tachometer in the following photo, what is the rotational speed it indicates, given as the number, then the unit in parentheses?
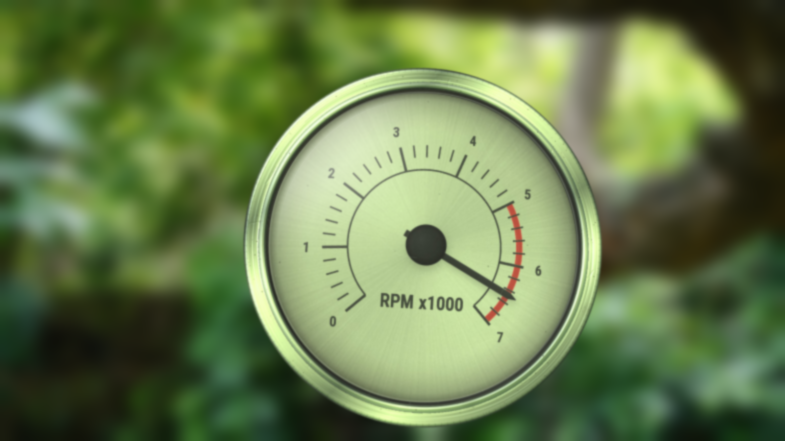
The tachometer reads 6500 (rpm)
